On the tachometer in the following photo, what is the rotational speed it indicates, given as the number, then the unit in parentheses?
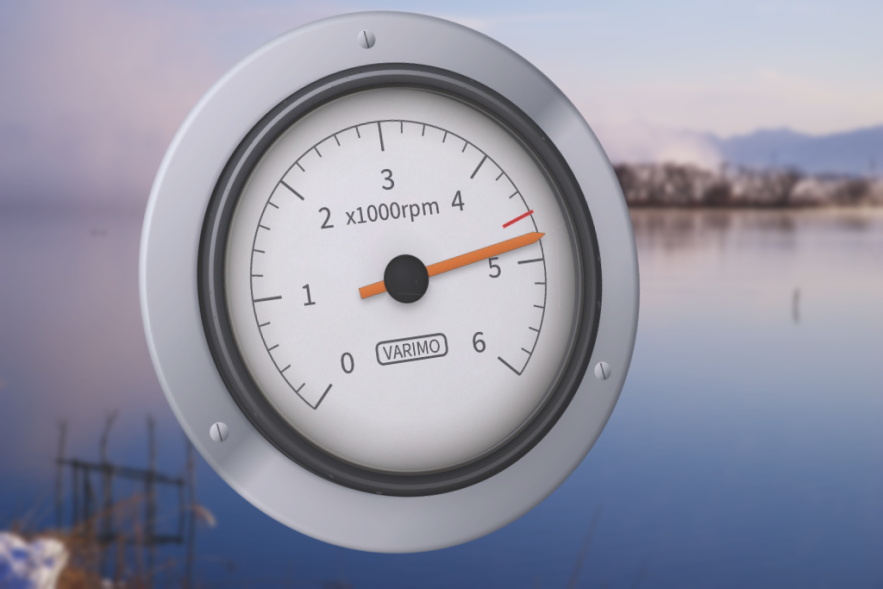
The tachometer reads 4800 (rpm)
